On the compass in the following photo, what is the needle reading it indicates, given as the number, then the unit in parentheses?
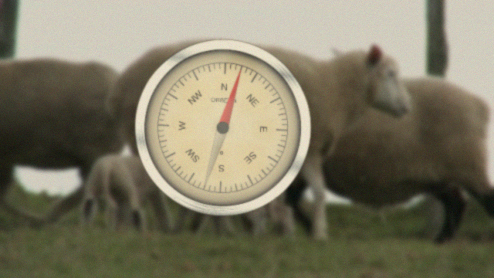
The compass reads 15 (°)
